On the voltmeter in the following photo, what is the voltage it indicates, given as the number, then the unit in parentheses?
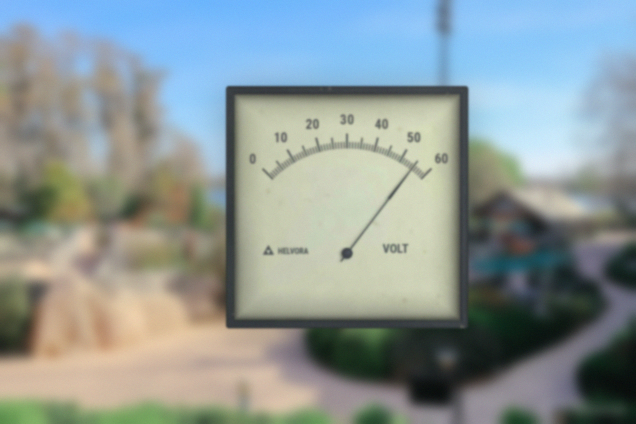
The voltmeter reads 55 (V)
